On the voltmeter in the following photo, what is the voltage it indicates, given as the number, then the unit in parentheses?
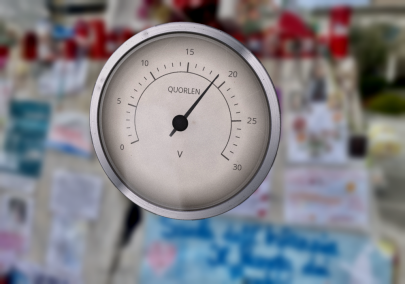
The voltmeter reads 19 (V)
